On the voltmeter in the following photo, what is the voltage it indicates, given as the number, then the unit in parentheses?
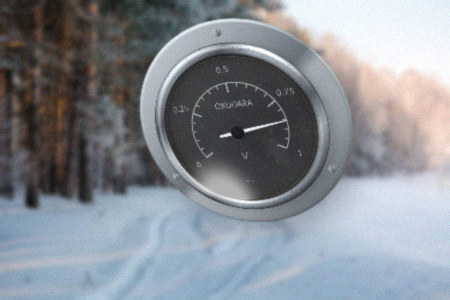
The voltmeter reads 0.85 (V)
